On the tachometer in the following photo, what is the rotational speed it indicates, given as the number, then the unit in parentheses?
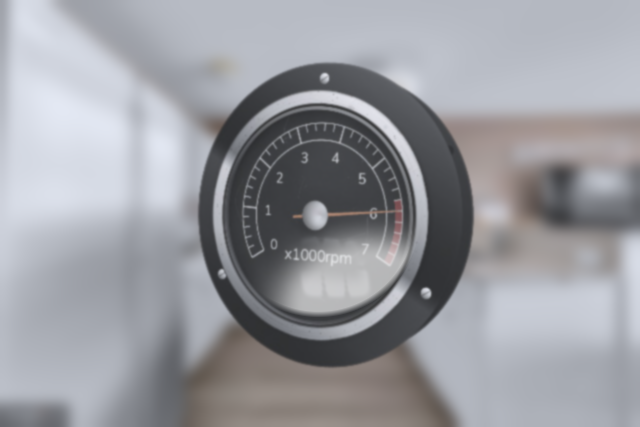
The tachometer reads 6000 (rpm)
